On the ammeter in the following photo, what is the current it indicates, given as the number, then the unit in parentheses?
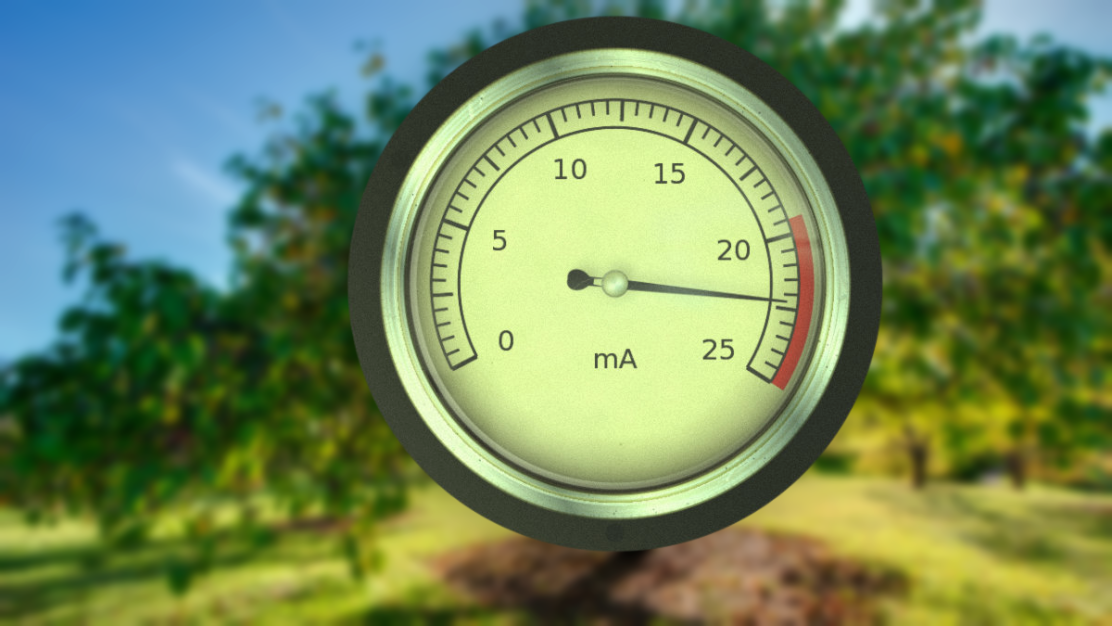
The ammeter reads 22.25 (mA)
